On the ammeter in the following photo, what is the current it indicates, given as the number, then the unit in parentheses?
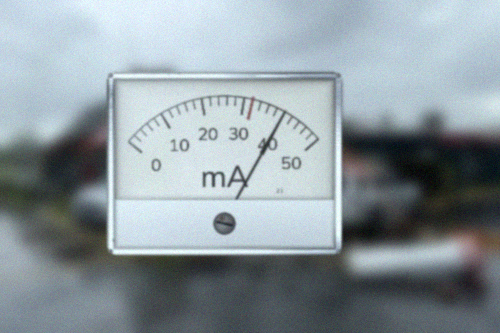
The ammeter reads 40 (mA)
